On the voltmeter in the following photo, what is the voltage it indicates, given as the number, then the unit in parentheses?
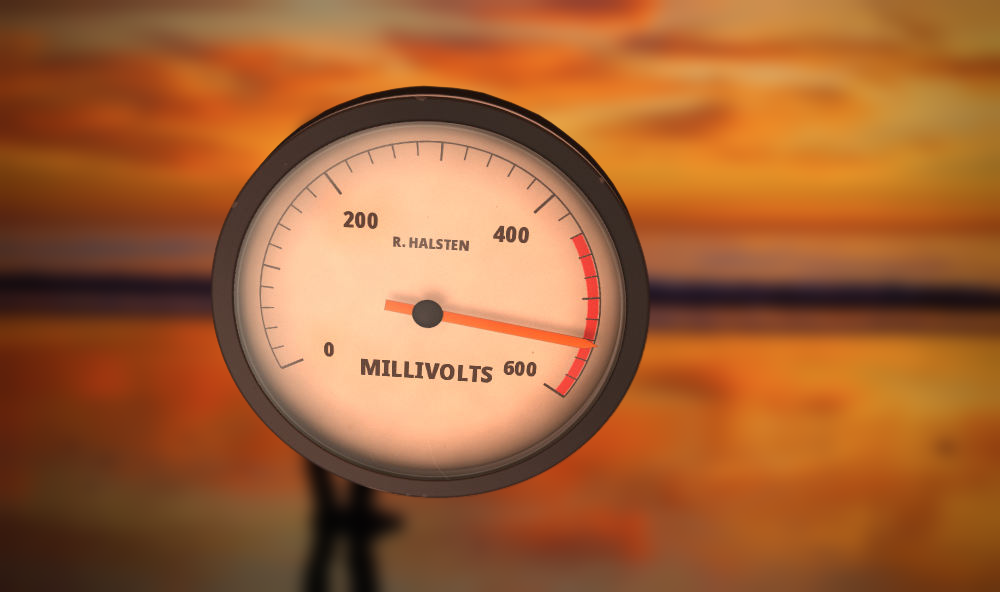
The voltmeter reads 540 (mV)
